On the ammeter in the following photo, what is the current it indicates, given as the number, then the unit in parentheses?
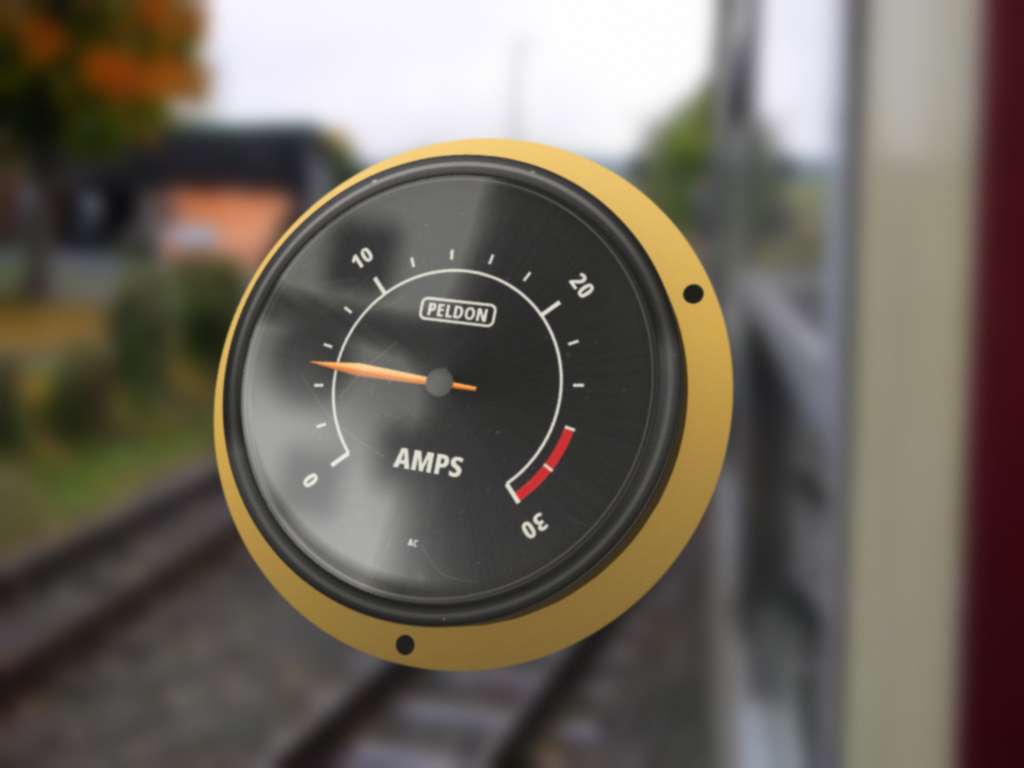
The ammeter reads 5 (A)
